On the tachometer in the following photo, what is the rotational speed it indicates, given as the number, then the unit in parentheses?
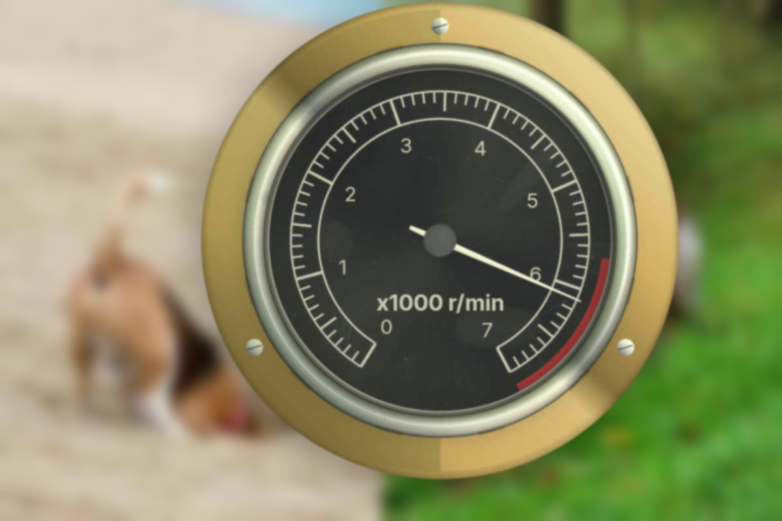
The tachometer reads 6100 (rpm)
